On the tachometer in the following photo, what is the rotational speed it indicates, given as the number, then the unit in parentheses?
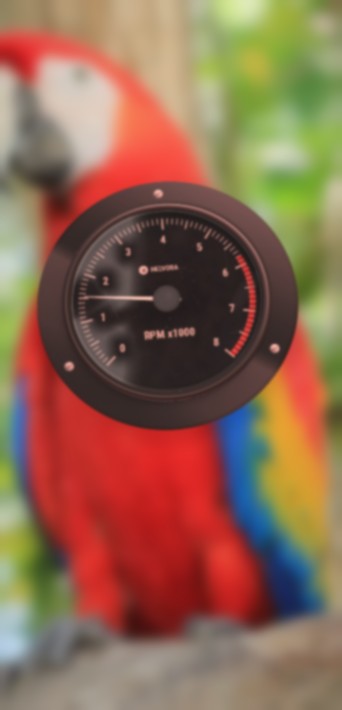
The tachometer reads 1500 (rpm)
